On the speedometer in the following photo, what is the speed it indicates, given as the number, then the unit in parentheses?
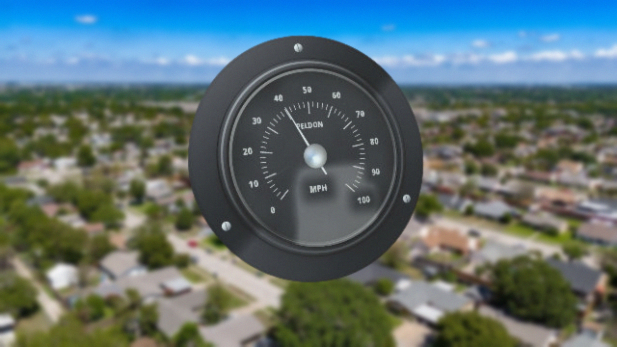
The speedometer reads 40 (mph)
